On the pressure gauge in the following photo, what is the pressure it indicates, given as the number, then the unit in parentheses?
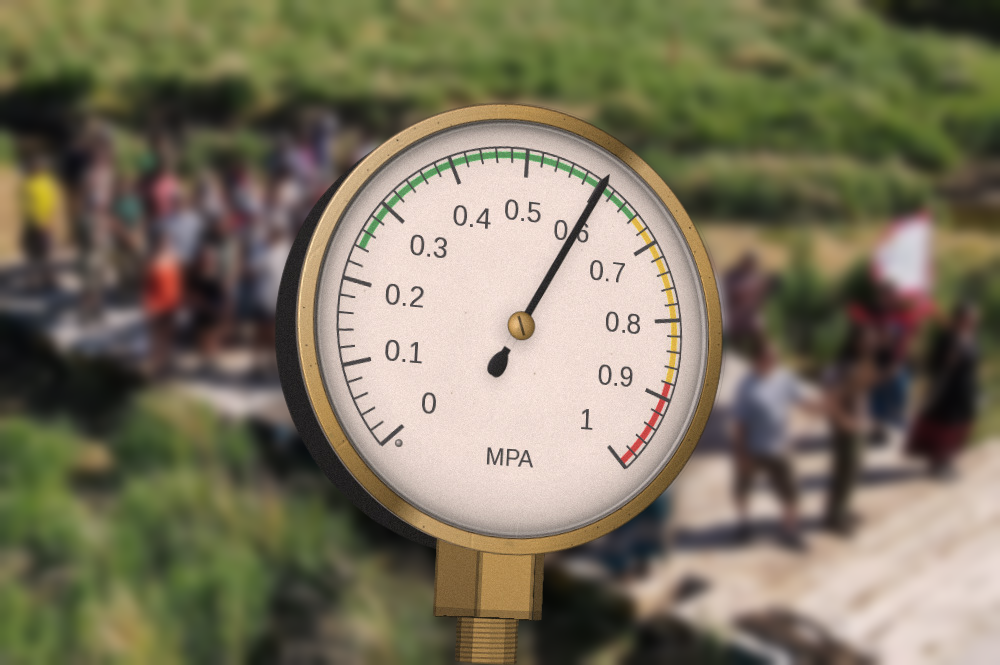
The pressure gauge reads 0.6 (MPa)
